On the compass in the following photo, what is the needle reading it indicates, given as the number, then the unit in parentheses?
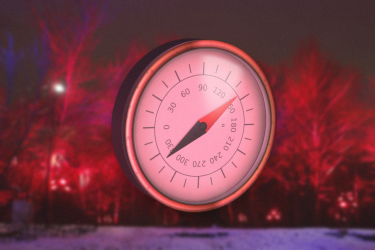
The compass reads 142.5 (°)
